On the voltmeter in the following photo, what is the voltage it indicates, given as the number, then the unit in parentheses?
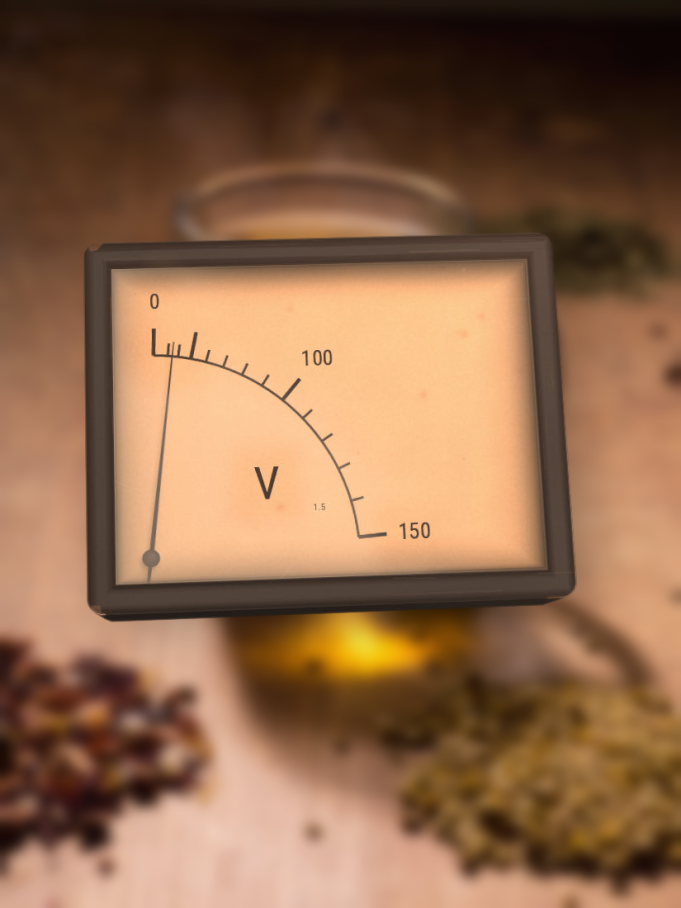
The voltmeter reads 35 (V)
